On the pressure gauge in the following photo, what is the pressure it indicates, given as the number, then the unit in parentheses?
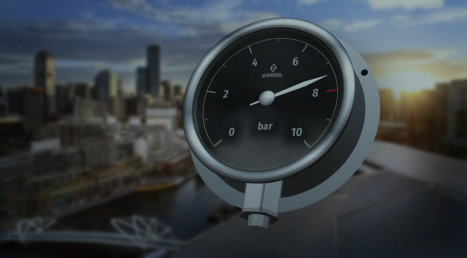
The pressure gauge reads 7.5 (bar)
